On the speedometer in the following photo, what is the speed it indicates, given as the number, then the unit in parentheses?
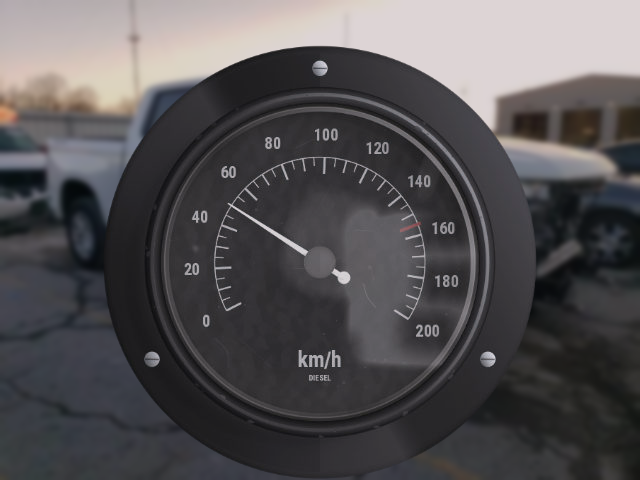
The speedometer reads 50 (km/h)
